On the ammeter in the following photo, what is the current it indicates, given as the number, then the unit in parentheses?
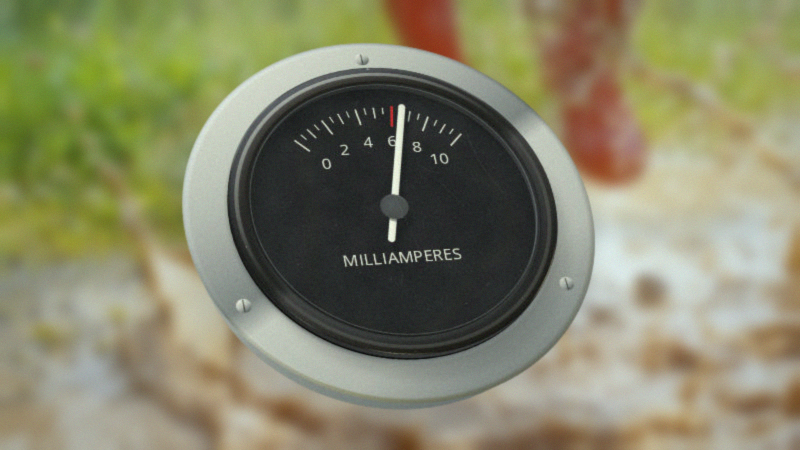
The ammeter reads 6.5 (mA)
